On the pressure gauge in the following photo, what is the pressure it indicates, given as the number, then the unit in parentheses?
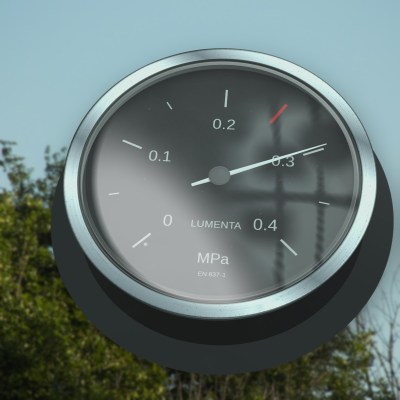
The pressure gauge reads 0.3 (MPa)
